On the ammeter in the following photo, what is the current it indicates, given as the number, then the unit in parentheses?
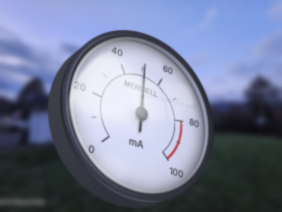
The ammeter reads 50 (mA)
